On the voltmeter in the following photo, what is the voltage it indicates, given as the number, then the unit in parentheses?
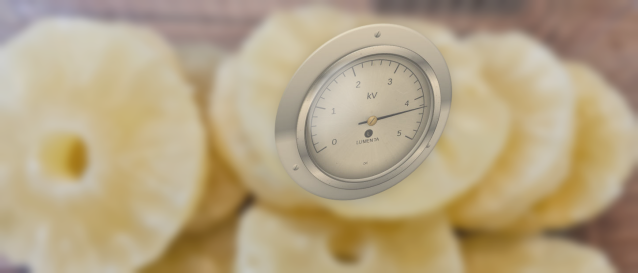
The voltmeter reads 4.2 (kV)
